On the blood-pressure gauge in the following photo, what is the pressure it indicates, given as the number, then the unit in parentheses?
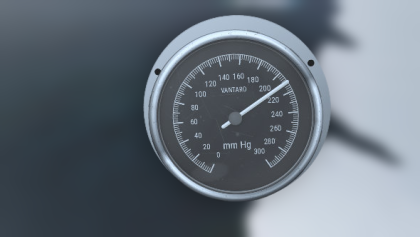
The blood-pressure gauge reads 210 (mmHg)
